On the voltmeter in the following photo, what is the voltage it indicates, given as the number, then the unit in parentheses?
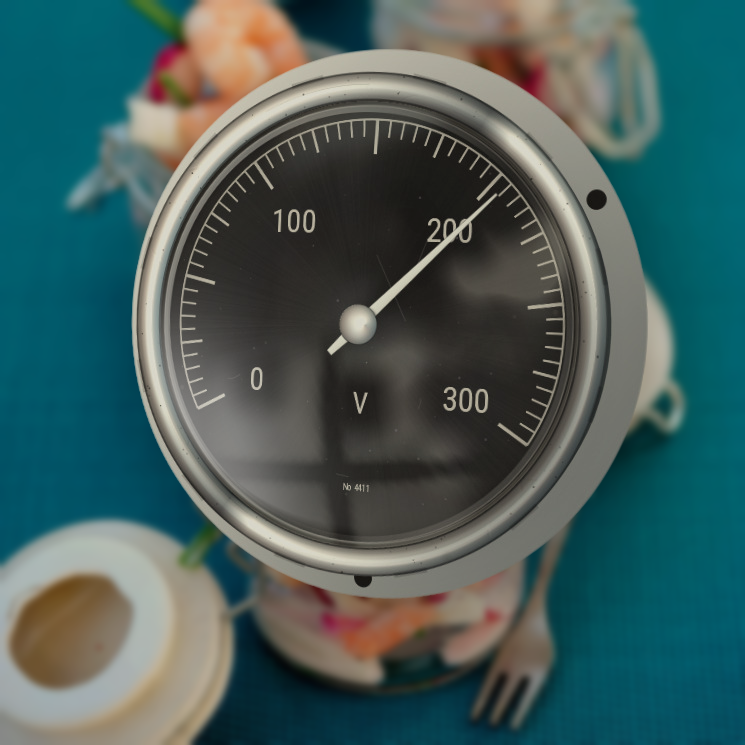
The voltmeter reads 205 (V)
